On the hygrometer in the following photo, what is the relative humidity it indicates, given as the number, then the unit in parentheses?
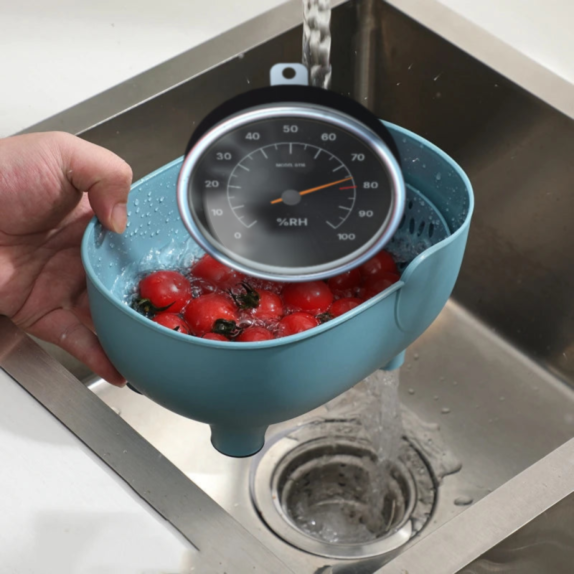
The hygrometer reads 75 (%)
